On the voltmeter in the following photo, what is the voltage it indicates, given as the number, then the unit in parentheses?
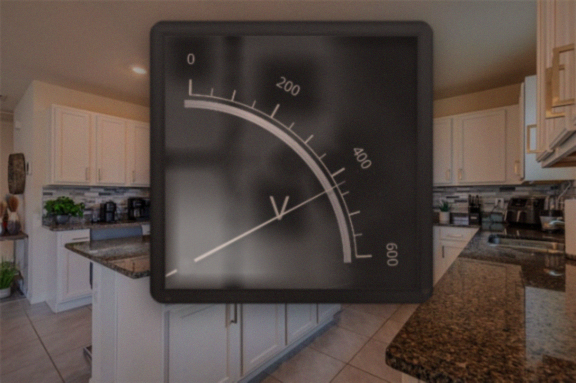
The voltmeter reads 425 (V)
